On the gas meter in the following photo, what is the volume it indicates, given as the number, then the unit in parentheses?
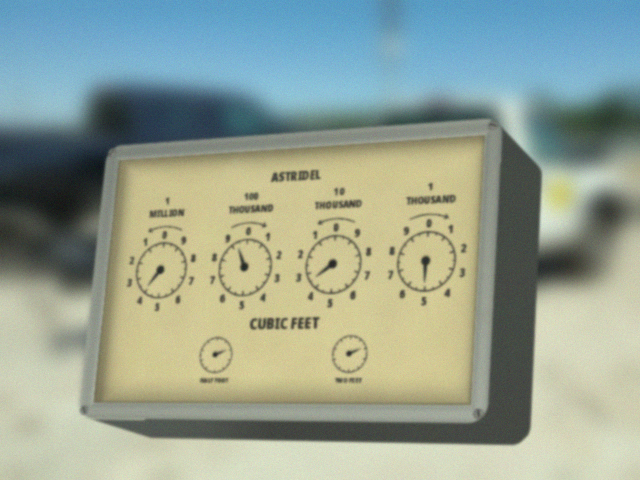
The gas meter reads 393500 (ft³)
